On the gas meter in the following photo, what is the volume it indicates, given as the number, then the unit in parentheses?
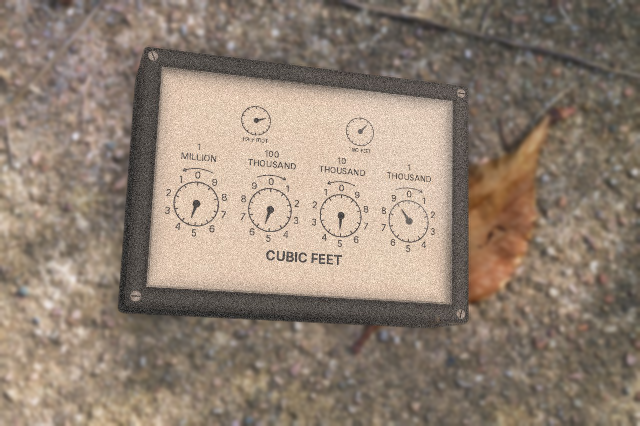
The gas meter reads 454900 (ft³)
